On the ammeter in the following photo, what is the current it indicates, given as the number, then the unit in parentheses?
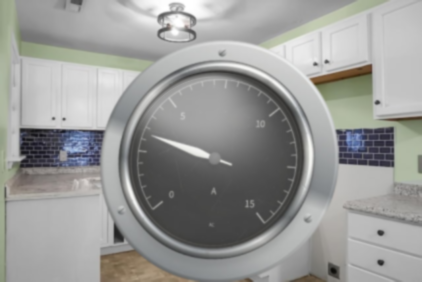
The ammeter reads 3.25 (A)
